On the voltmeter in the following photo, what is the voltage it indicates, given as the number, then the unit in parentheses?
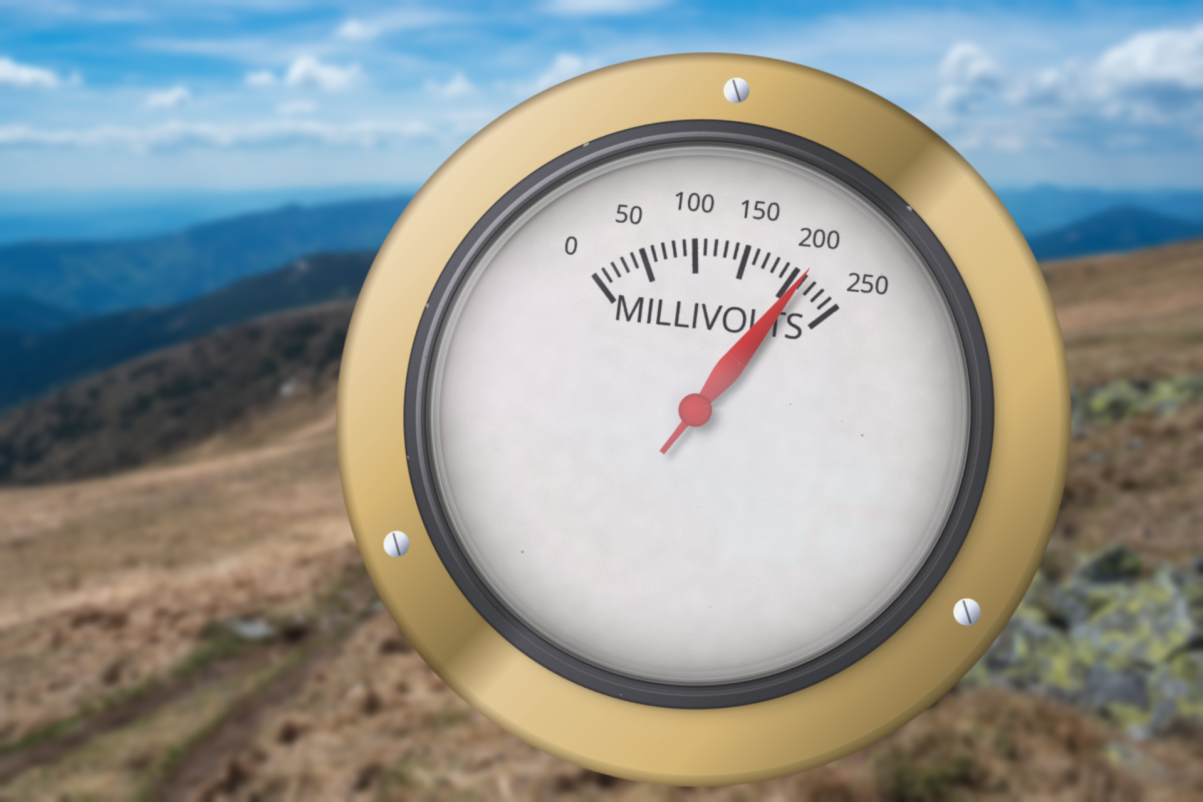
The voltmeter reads 210 (mV)
